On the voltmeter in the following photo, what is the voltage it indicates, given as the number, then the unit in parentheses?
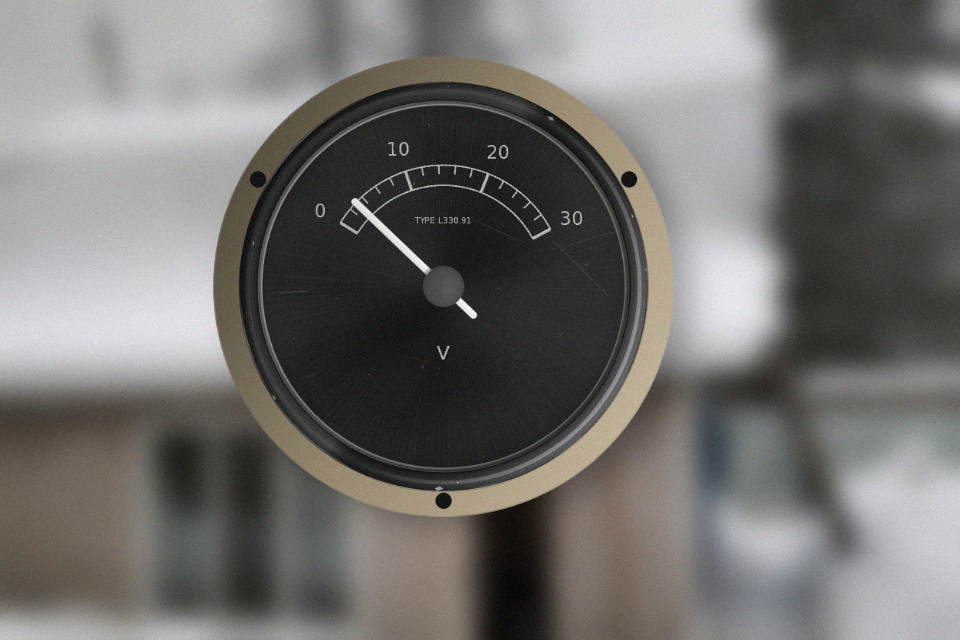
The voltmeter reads 3 (V)
